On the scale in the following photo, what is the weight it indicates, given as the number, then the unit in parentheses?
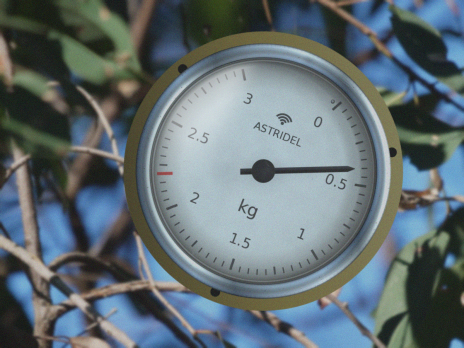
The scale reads 0.4 (kg)
